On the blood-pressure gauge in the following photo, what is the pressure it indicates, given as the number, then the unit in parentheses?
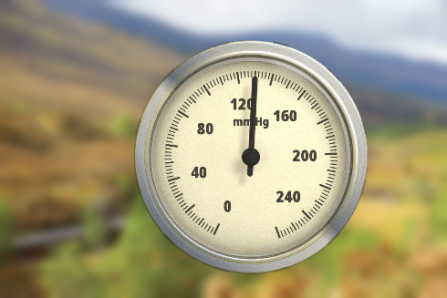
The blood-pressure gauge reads 130 (mmHg)
